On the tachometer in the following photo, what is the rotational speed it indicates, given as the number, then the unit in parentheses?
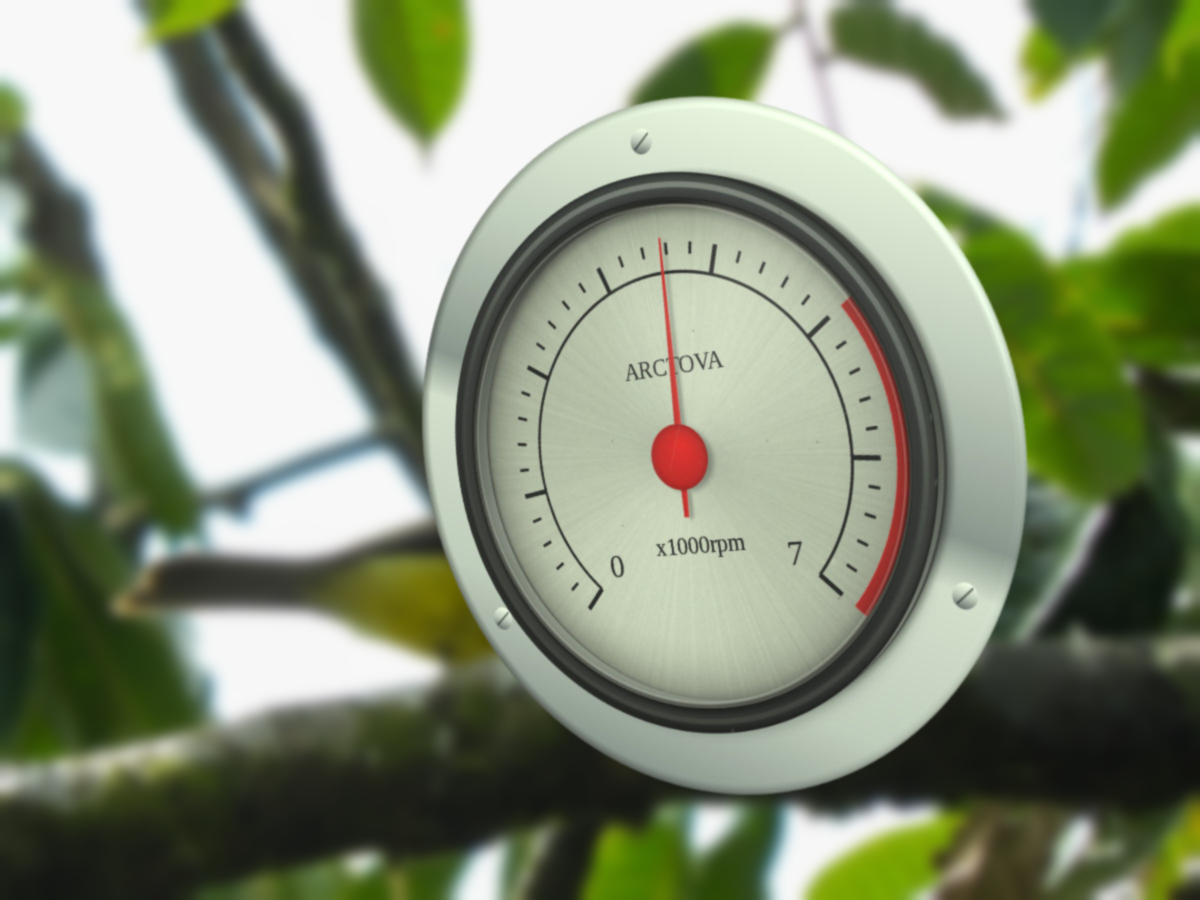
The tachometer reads 3600 (rpm)
